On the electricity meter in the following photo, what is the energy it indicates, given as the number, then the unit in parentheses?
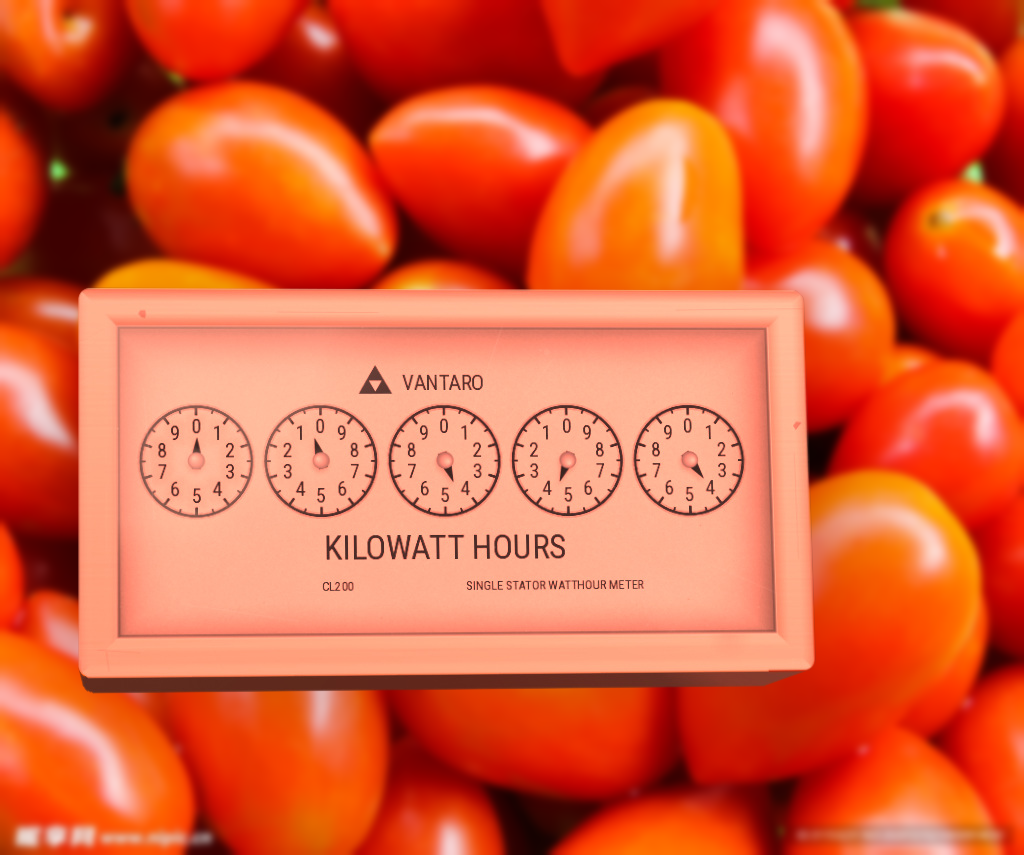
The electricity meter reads 444 (kWh)
